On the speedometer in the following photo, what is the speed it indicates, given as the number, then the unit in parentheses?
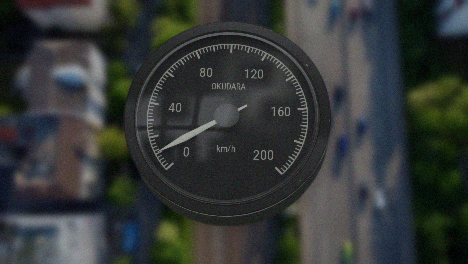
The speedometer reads 10 (km/h)
